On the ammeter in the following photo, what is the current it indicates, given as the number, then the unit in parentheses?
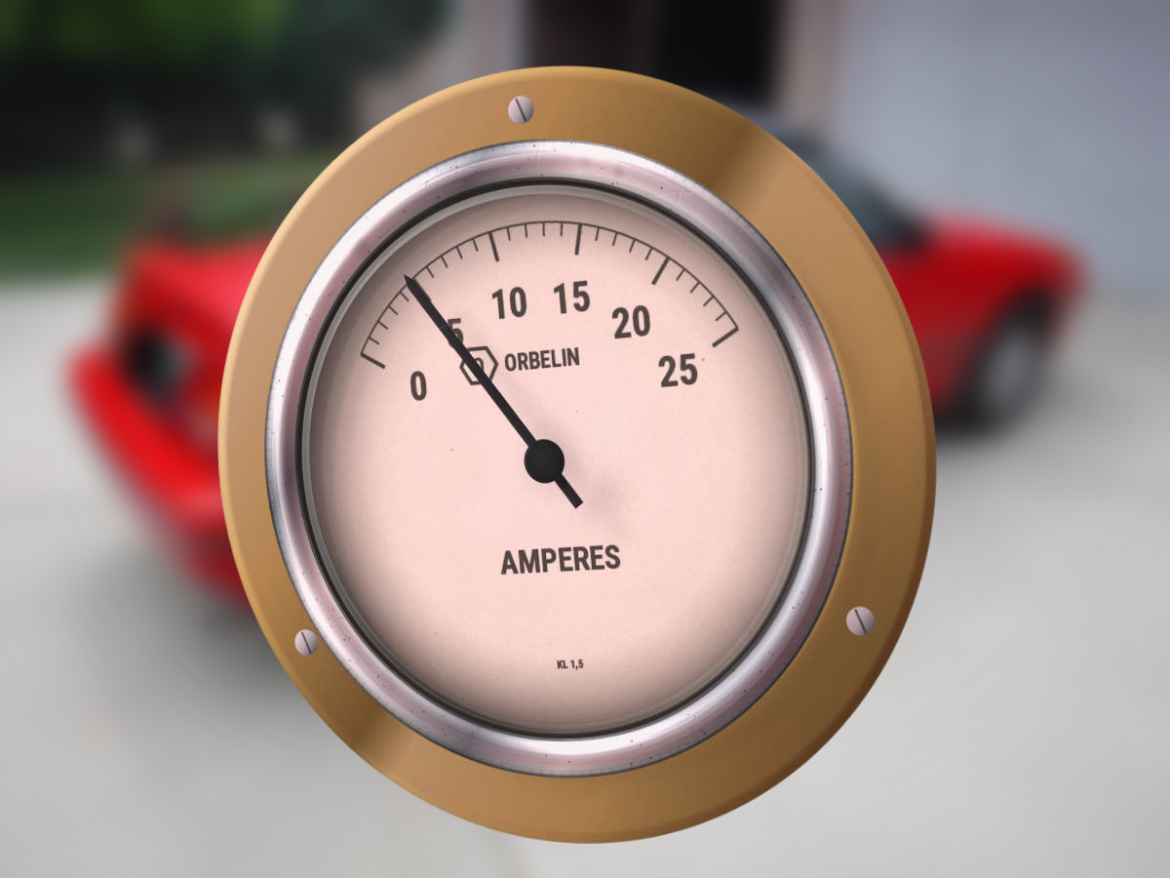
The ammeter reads 5 (A)
